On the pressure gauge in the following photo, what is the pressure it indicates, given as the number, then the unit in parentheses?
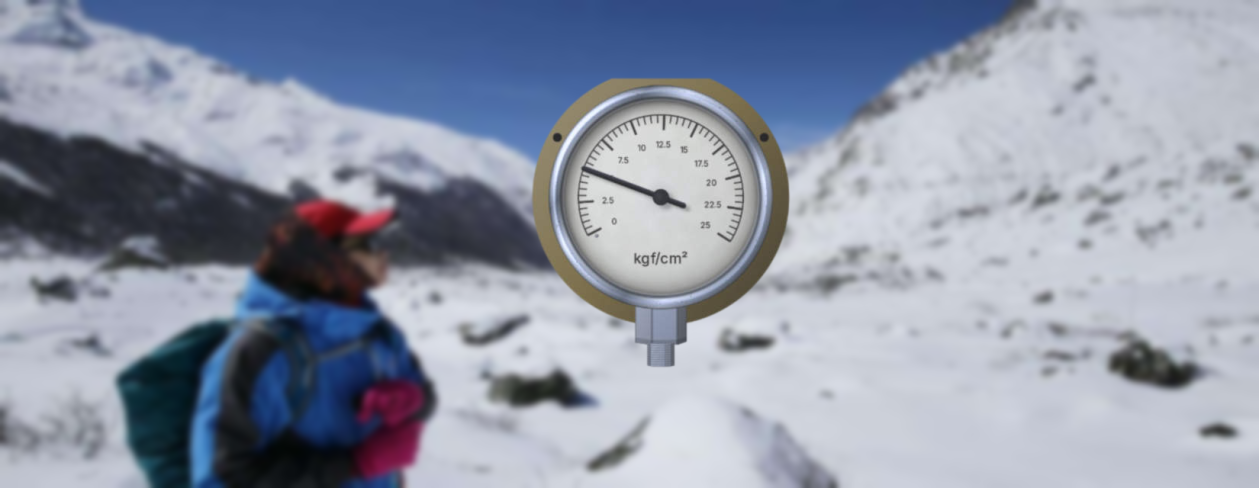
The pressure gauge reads 5 (kg/cm²)
